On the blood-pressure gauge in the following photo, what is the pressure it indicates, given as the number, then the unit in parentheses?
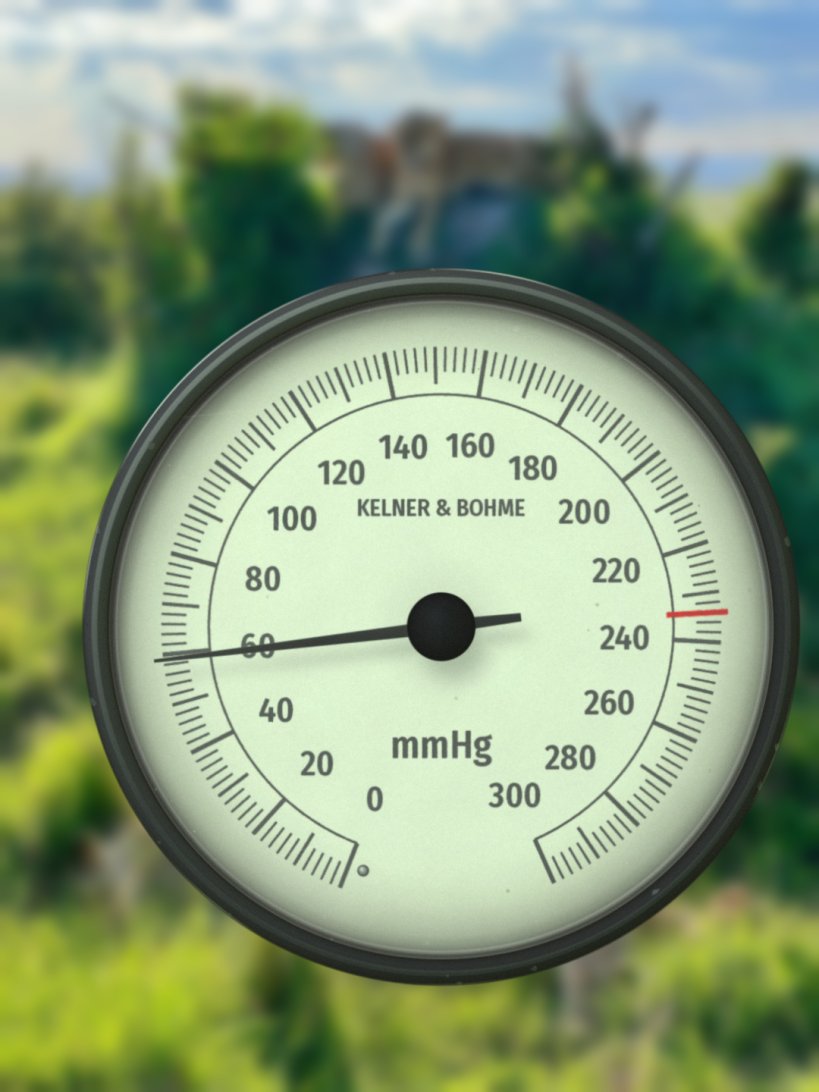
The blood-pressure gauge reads 59 (mmHg)
